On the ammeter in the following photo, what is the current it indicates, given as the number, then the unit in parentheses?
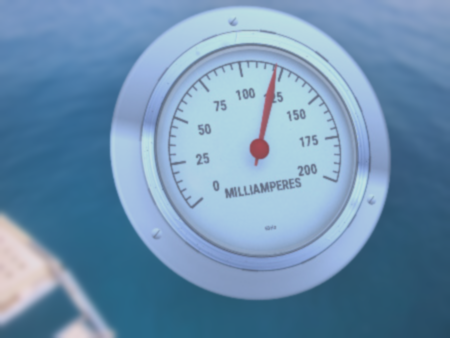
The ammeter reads 120 (mA)
